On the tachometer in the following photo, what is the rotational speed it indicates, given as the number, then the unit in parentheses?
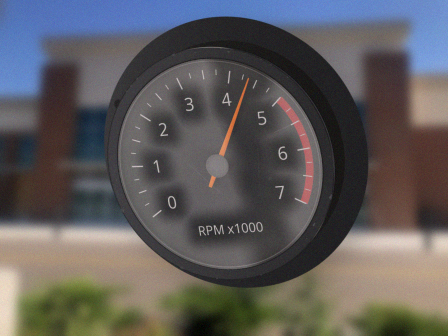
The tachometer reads 4375 (rpm)
